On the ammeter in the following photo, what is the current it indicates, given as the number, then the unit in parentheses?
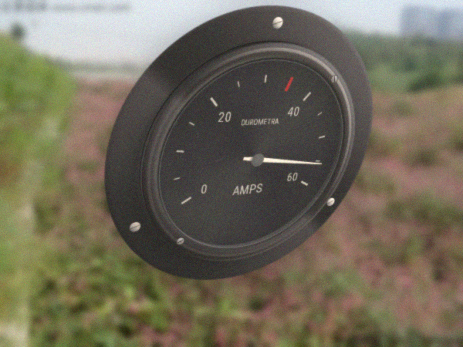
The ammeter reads 55 (A)
